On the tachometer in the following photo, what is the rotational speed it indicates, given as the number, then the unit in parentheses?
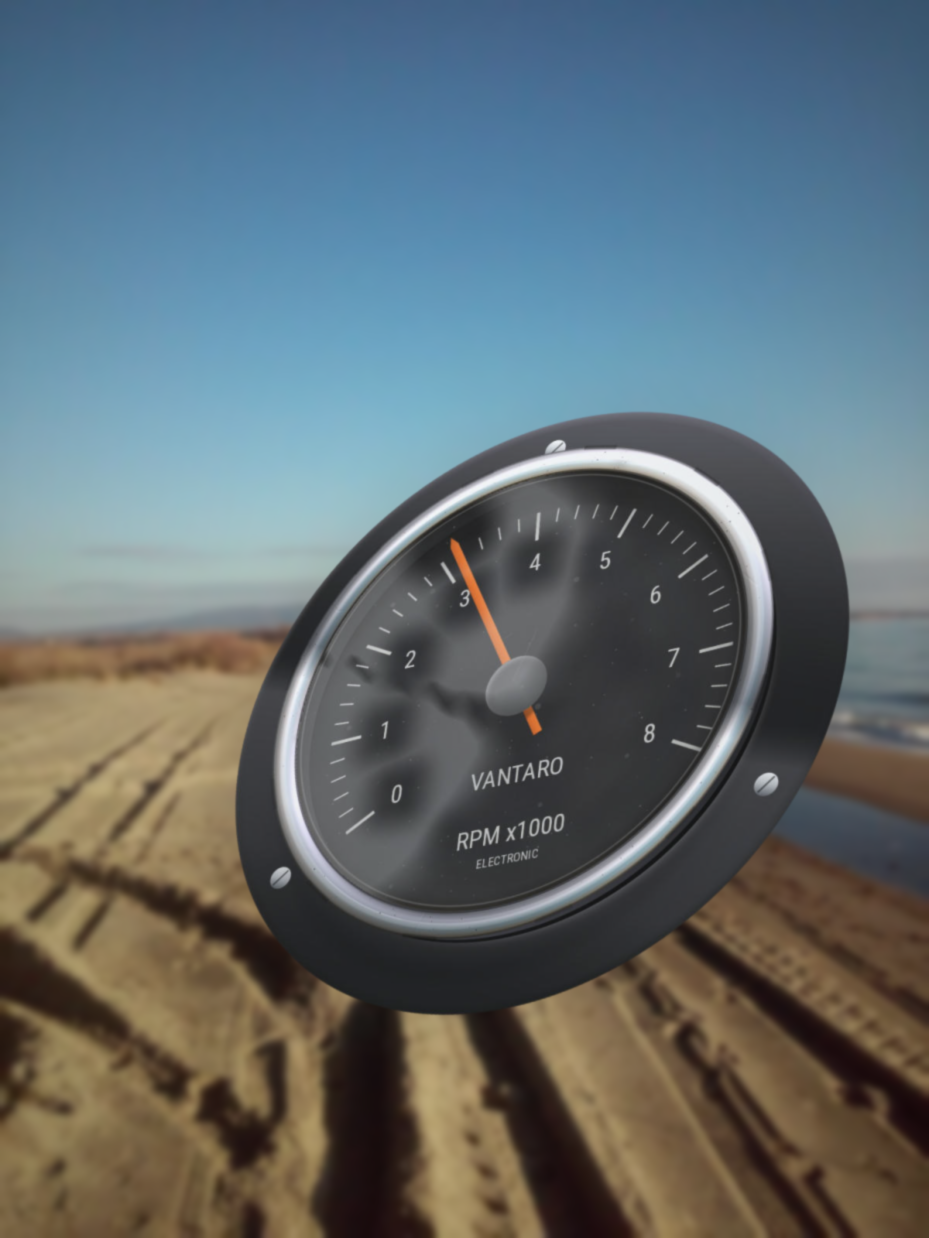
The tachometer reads 3200 (rpm)
